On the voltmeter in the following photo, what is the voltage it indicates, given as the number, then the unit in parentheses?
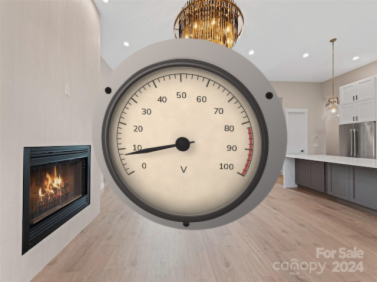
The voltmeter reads 8 (V)
